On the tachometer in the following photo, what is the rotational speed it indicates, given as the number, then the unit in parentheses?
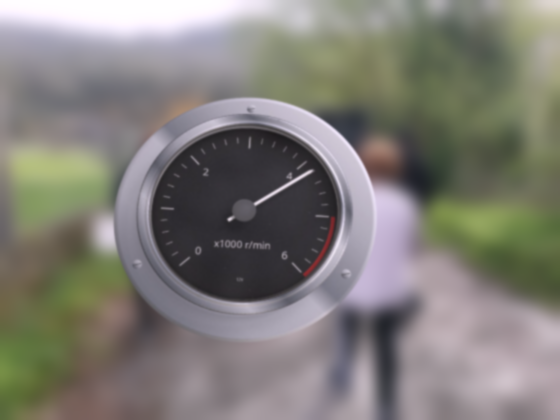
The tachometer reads 4200 (rpm)
